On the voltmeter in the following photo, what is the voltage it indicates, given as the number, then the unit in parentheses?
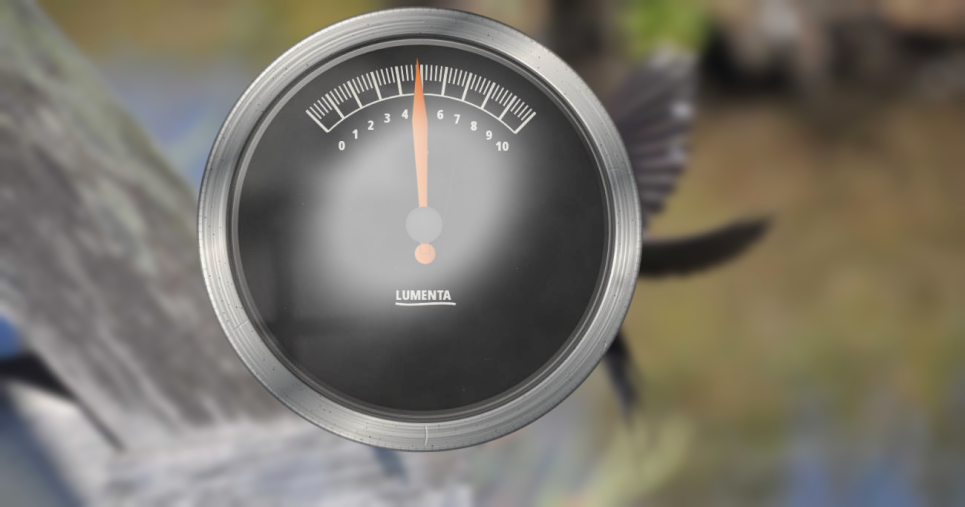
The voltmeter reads 4.8 (V)
